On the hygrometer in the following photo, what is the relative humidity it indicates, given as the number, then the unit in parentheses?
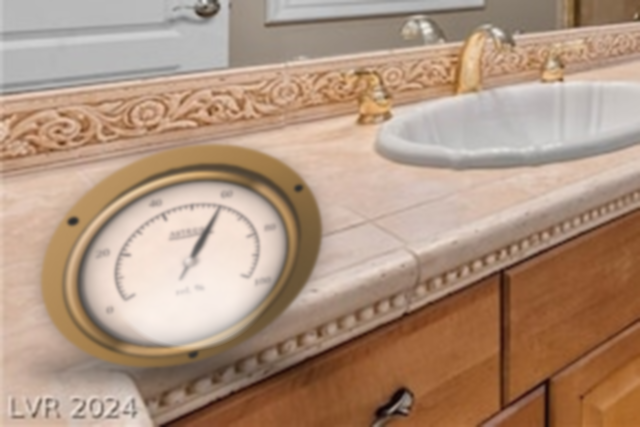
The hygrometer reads 60 (%)
